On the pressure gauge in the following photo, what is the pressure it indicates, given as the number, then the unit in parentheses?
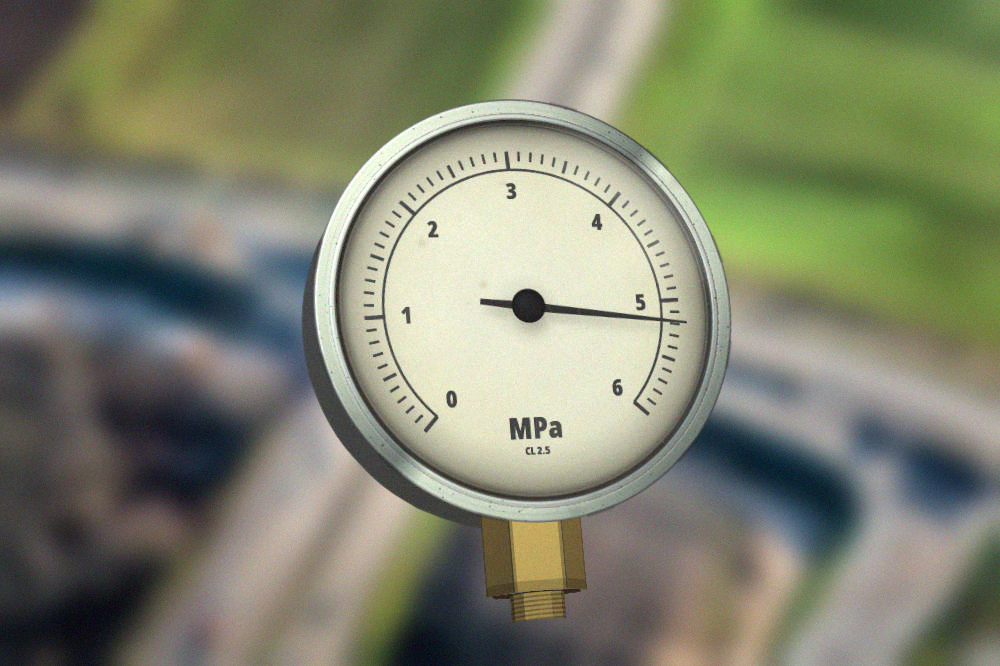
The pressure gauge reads 5.2 (MPa)
